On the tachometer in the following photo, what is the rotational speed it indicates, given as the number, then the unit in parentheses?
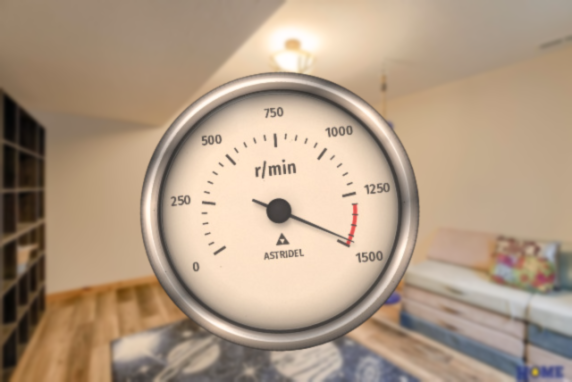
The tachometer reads 1475 (rpm)
